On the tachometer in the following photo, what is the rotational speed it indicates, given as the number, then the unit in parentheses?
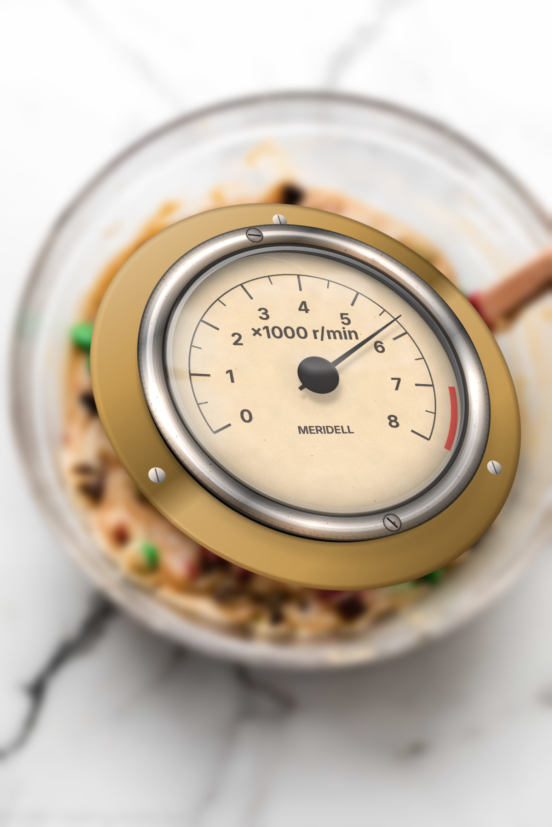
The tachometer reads 5750 (rpm)
